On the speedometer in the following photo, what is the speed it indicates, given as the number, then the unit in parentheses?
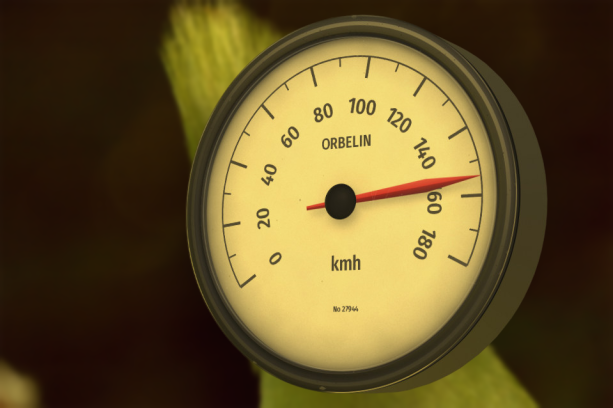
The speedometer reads 155 (km/h)
